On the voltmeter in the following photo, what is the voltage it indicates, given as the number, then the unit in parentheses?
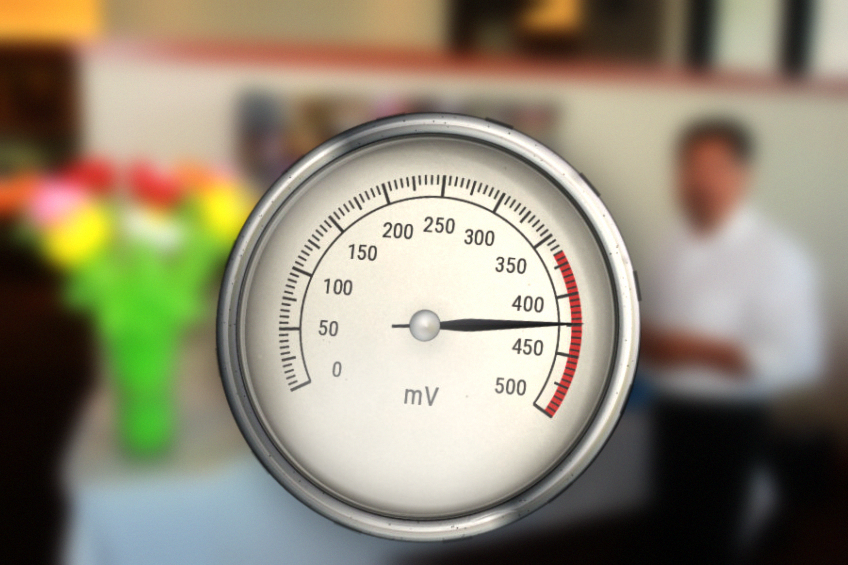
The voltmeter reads 425 (mV)
